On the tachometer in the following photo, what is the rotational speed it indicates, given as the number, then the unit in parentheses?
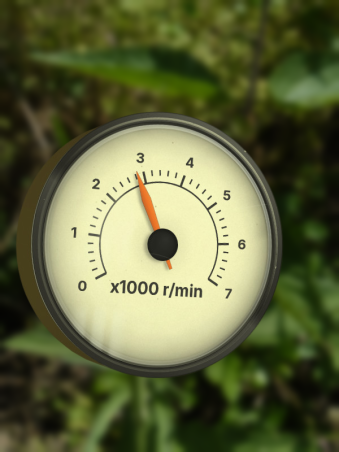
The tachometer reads 2800 (rpm)
